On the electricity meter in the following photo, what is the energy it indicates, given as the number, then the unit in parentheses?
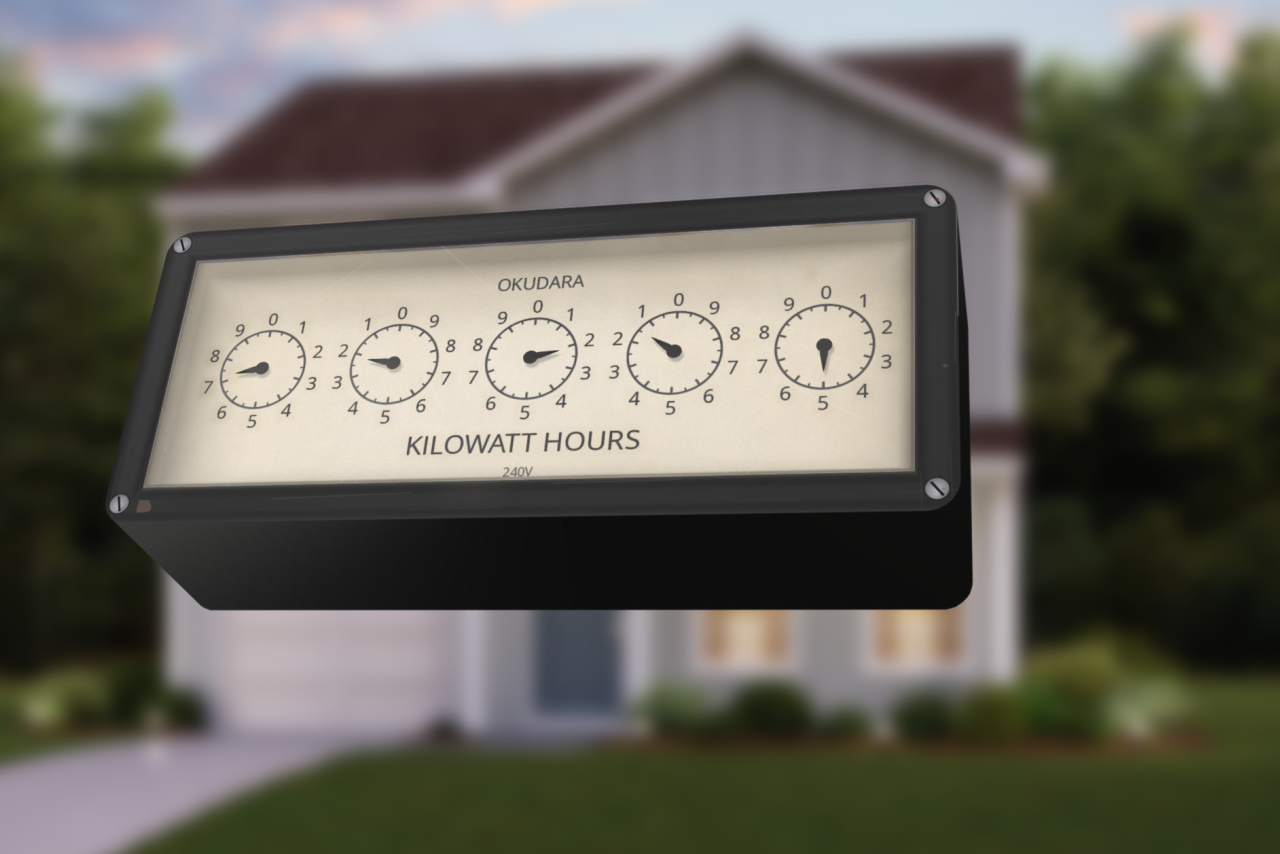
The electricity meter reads 72215 (kWh)
